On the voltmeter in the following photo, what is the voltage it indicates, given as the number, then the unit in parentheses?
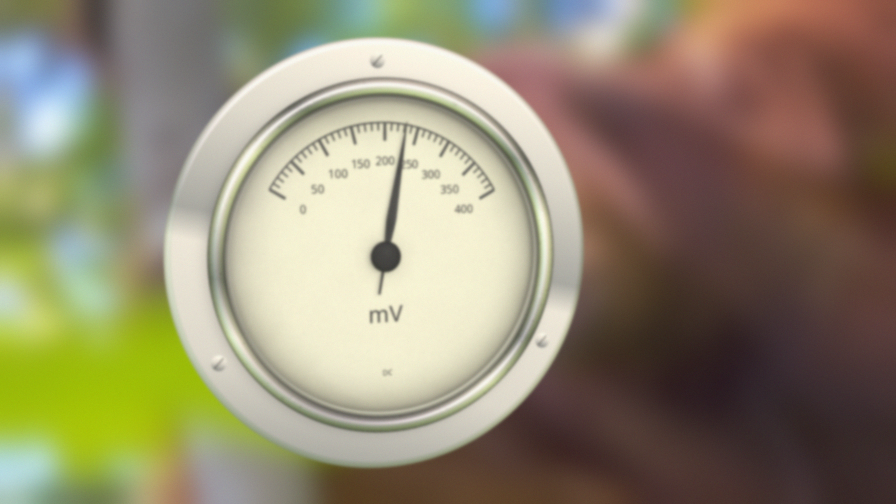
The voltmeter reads 230 (mV)
